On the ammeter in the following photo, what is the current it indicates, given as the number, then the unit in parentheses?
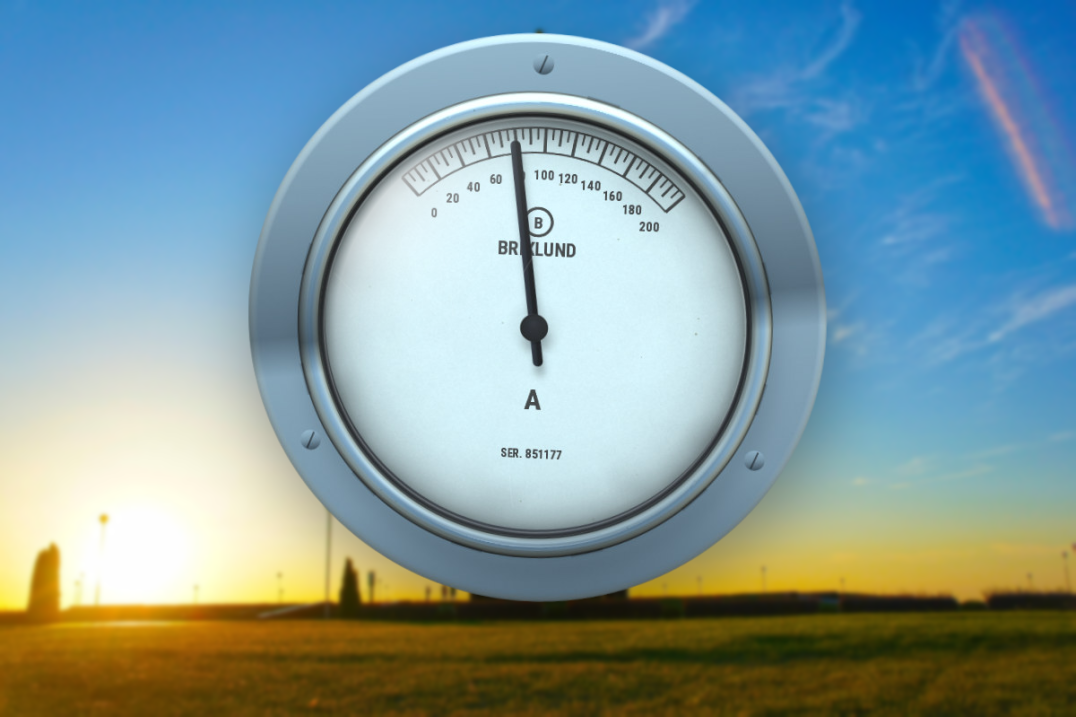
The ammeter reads 80 (A)
